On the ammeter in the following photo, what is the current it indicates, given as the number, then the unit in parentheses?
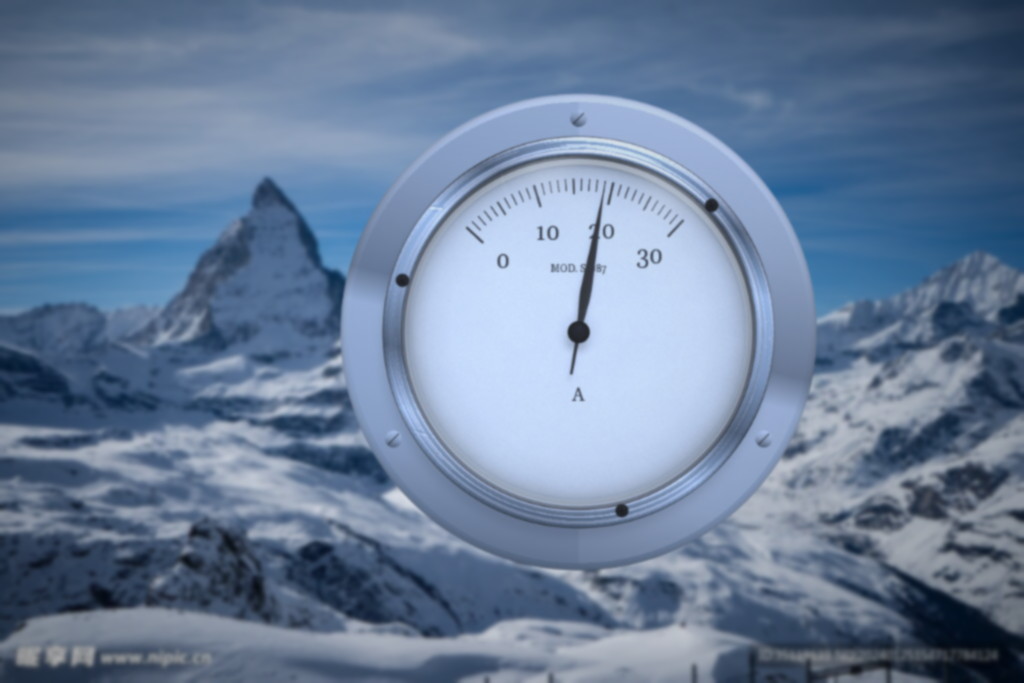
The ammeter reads 19 (A)
